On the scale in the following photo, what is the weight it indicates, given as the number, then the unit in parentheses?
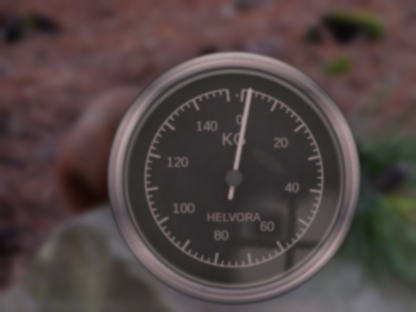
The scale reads 2 (kg)
